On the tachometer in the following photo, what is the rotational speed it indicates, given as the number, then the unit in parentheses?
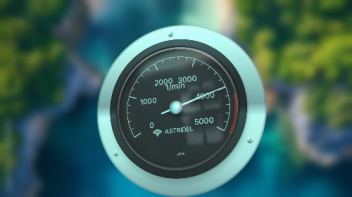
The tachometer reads 4000 (rpm)
